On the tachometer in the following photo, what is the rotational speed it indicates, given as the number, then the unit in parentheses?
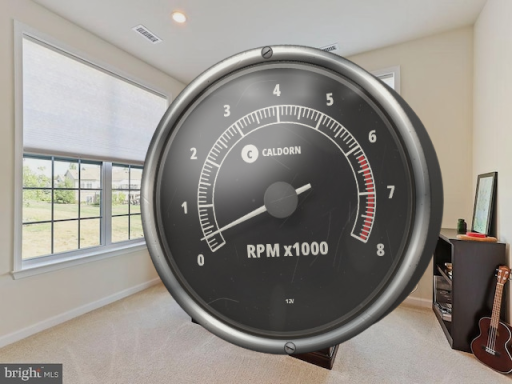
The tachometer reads 300 (rpm)
